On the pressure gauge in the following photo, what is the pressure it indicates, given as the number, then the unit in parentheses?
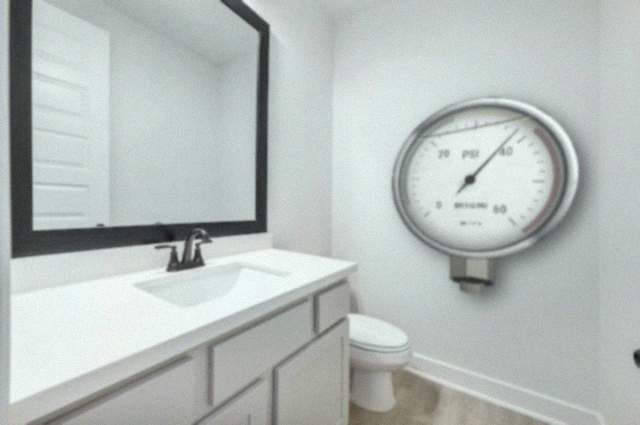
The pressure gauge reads 38 (psi)
